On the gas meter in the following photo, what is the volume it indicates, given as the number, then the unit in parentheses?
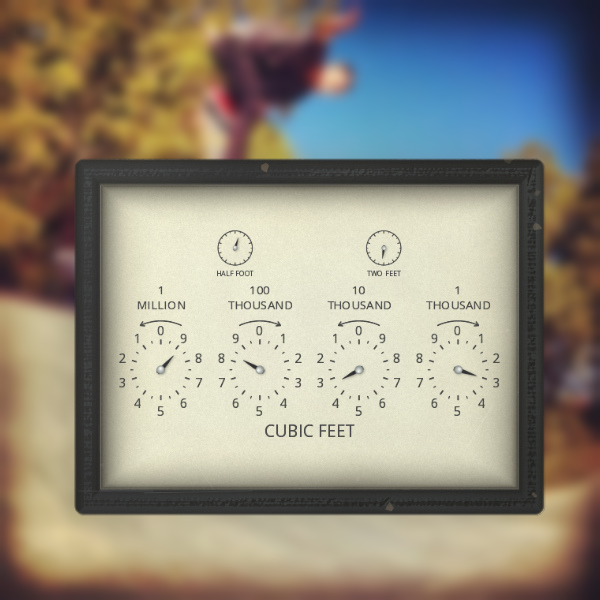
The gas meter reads 883300 (ft³)
